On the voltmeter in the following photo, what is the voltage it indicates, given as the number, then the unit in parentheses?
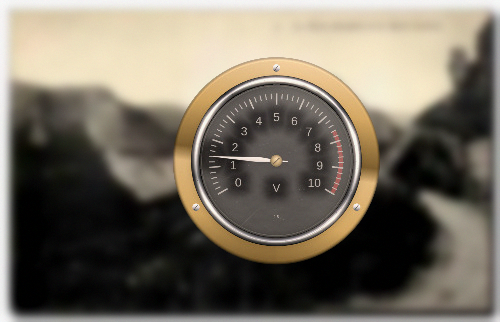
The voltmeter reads 1.4 (V)
